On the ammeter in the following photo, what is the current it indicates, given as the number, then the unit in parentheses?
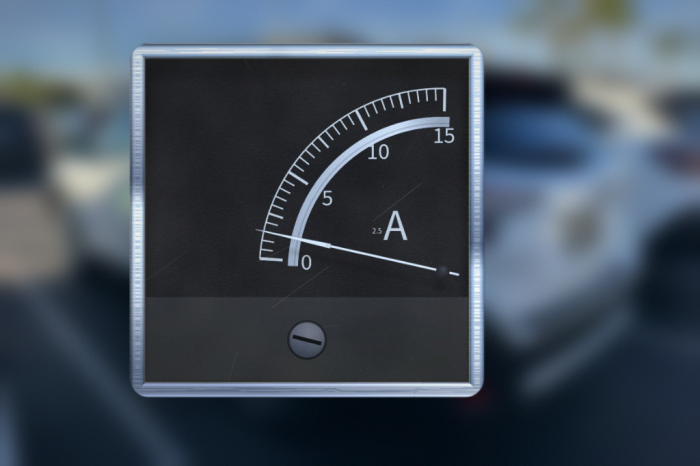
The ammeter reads 1.5 (A)
